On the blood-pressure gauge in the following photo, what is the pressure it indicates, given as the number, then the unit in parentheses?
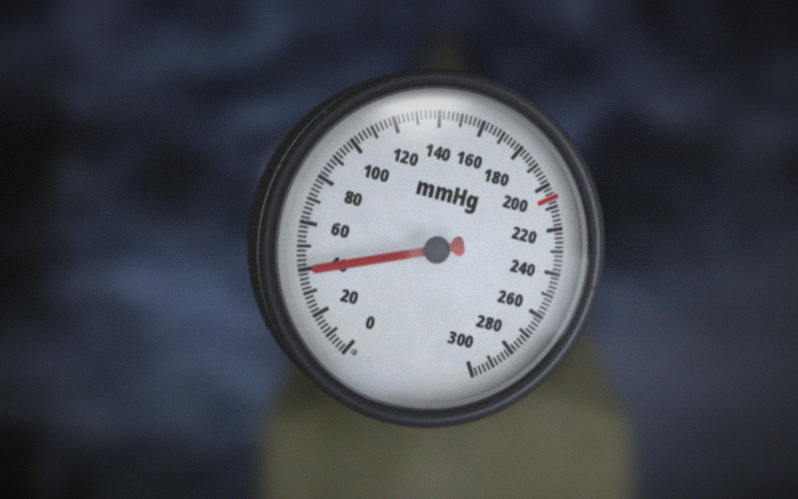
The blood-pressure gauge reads 40 (mmHg)
